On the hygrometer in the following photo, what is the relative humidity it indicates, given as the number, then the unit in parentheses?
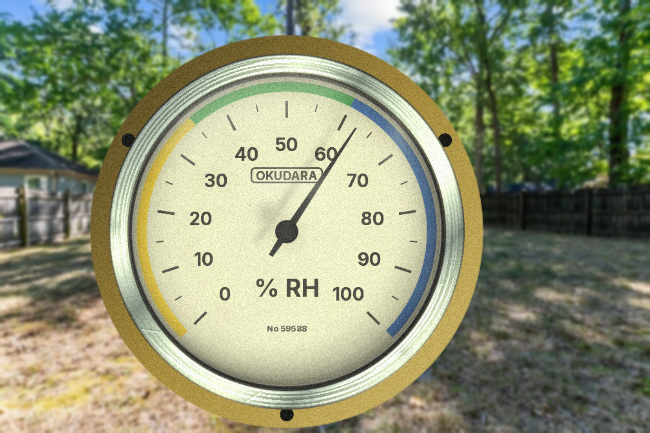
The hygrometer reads 62.5 (%)
